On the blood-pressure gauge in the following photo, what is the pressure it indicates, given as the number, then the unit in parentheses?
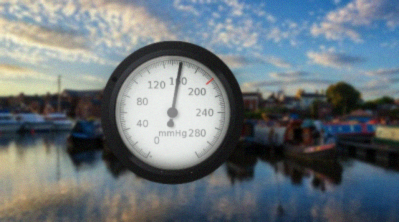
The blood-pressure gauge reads 160 (mmHg)
